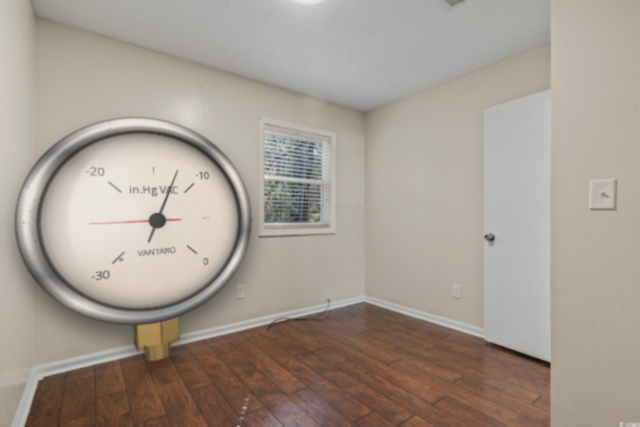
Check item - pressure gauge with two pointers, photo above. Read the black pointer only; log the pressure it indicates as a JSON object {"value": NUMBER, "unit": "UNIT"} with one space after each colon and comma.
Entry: {"value": -12.5, "unit": "inHg"}
